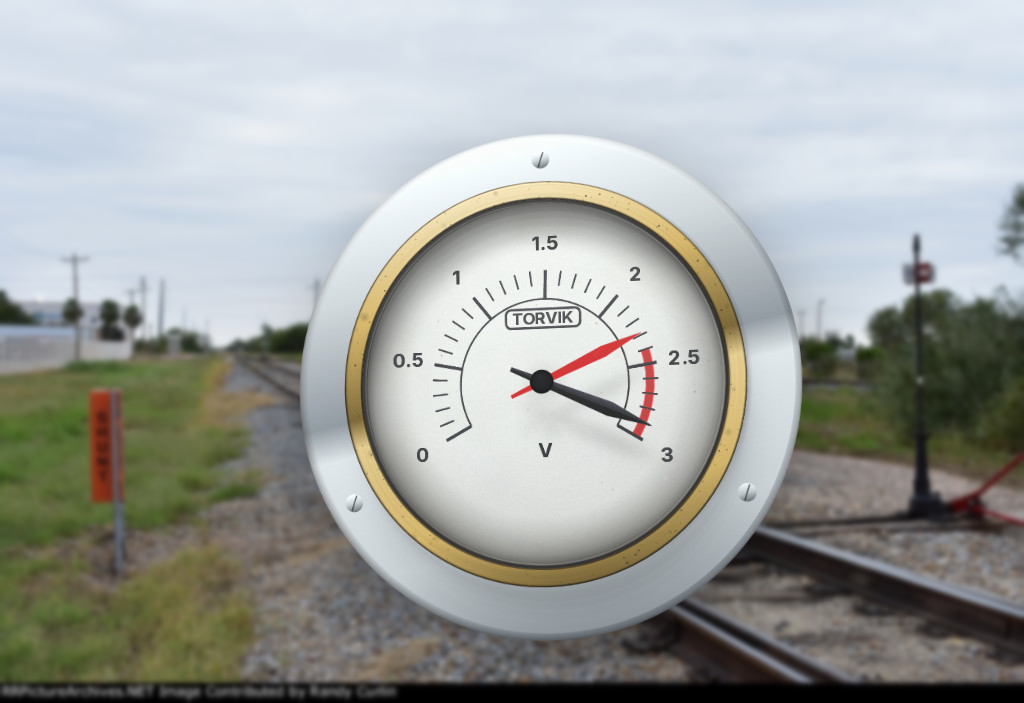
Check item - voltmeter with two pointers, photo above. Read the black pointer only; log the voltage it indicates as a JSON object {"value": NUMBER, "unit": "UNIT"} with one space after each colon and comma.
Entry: {"value": 2.9, "unit": "V"}
